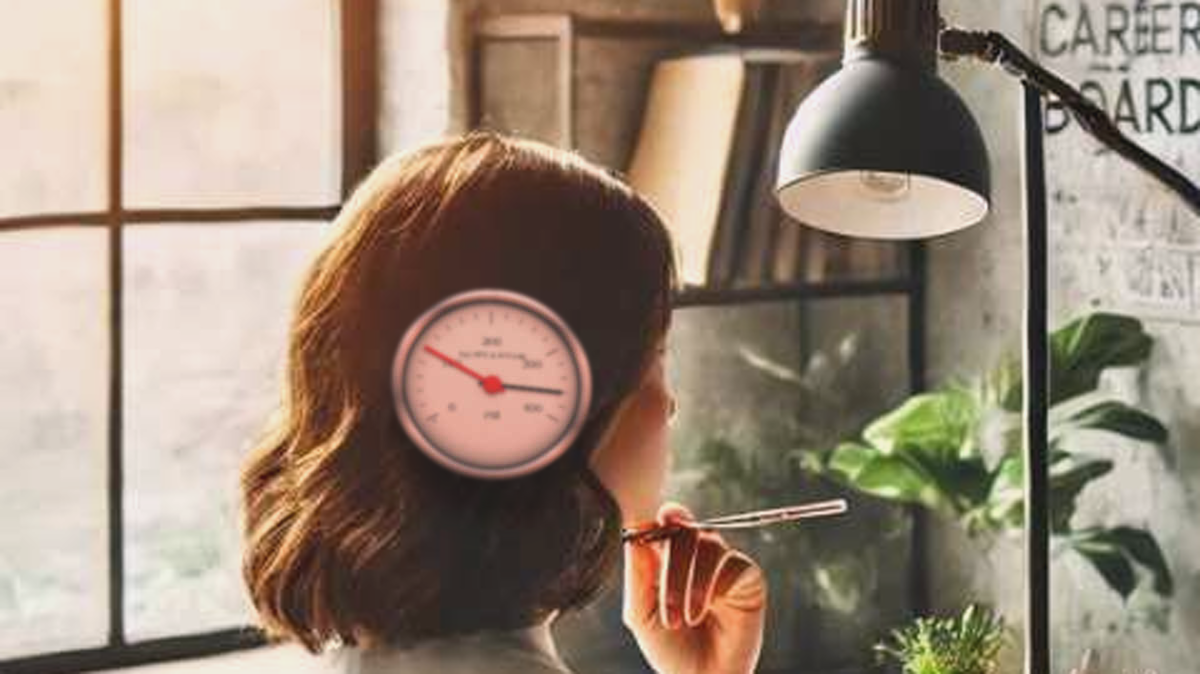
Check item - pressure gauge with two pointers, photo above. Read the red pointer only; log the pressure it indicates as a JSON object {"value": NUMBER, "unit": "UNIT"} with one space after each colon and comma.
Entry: {"value": 100, "unit": "psi"}
